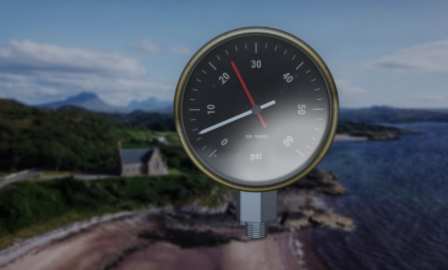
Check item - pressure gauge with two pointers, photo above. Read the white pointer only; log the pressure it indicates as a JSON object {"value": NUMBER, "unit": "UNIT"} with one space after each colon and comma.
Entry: {"value": 5, "unit": "psi"}
